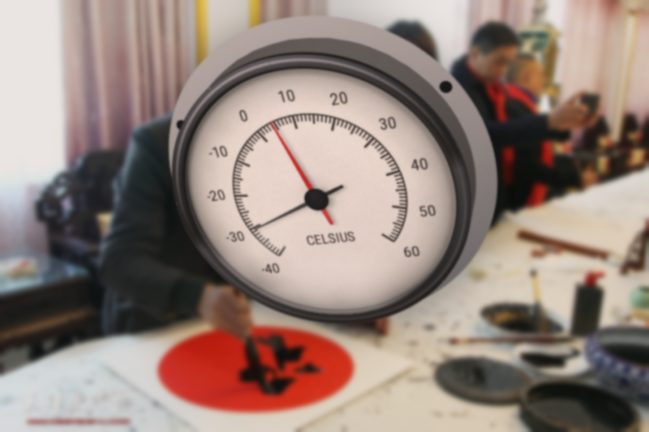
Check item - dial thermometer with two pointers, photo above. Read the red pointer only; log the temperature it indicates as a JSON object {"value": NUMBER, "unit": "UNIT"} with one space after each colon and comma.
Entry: {"value": 5, "unit": "°C"}
